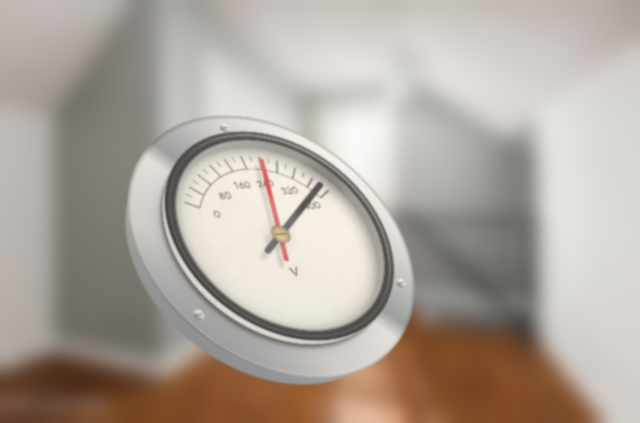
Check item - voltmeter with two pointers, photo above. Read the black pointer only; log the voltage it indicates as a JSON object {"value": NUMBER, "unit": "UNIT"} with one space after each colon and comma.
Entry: {"value": 380, "unit": "V"}
